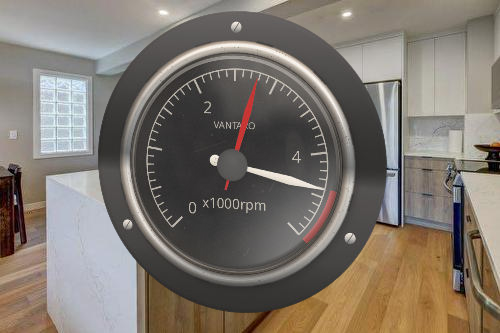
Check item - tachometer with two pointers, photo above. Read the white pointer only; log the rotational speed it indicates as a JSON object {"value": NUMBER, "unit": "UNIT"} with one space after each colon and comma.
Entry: {"value": 4400, "unit": "rpm"}
